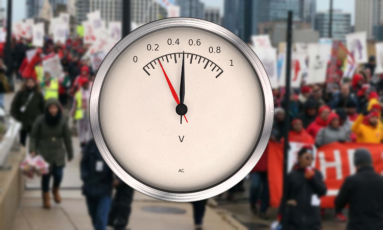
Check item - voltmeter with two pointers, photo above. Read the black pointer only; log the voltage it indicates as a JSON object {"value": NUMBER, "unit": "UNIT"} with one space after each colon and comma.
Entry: {"value": 0.5, "unit": "V"}
